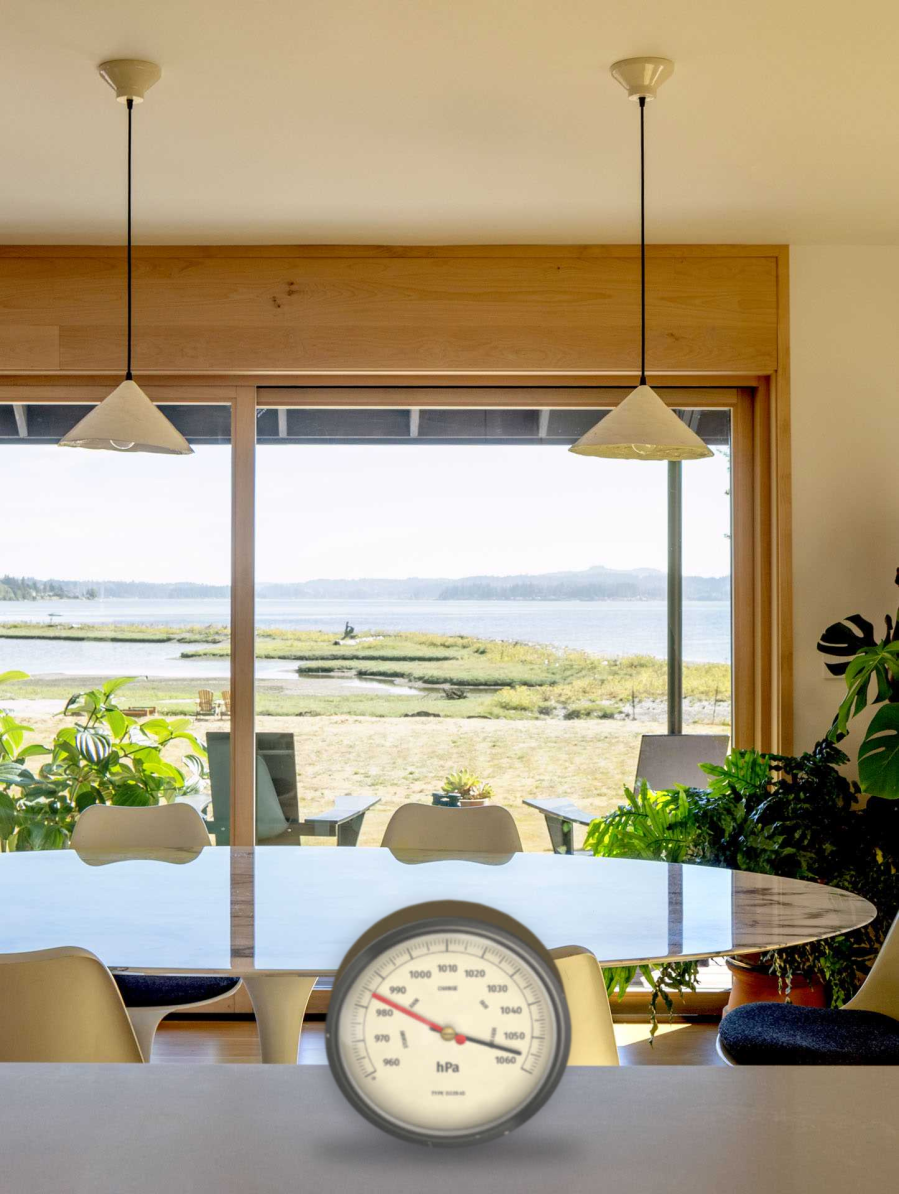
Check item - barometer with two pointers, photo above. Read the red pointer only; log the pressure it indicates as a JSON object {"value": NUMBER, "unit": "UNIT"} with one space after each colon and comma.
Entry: {"value": 985, "unit": "hPa"}
